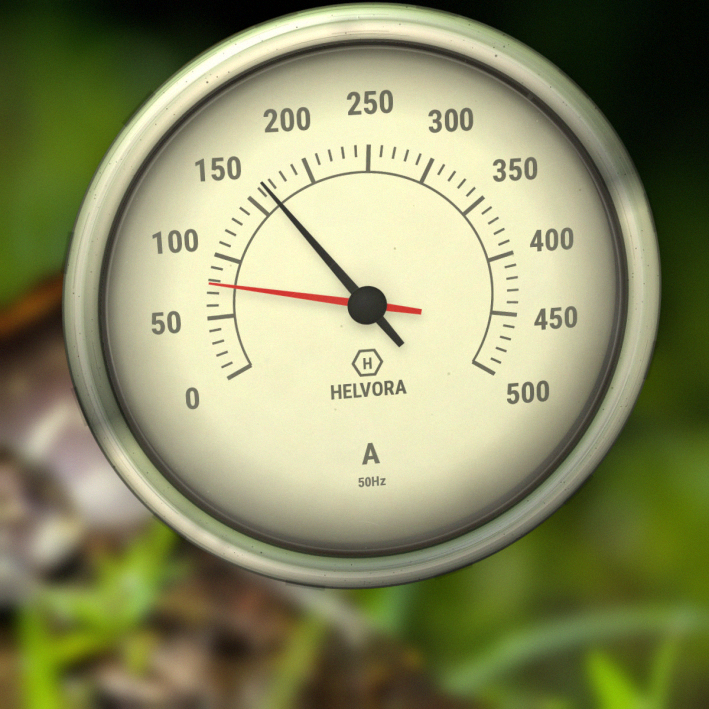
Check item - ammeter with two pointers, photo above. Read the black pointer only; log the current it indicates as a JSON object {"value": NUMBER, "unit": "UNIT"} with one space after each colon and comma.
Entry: {"value": 165, "unit": "A"}
